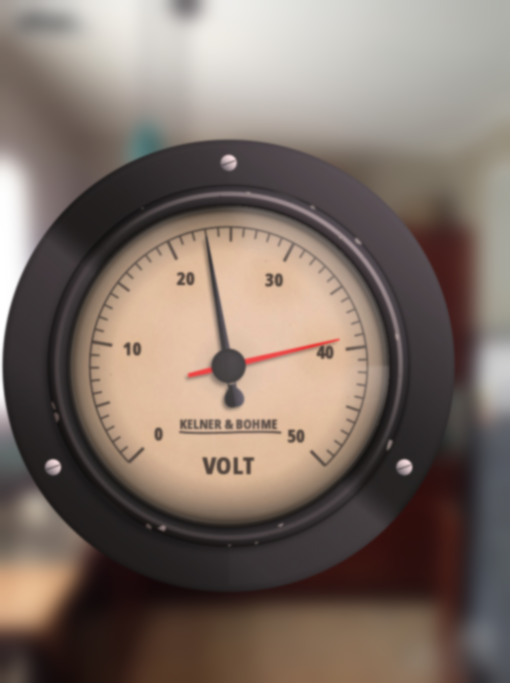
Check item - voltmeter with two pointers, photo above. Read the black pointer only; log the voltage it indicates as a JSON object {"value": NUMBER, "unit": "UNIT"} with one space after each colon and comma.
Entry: {"value": 23, "unit": "V"}
